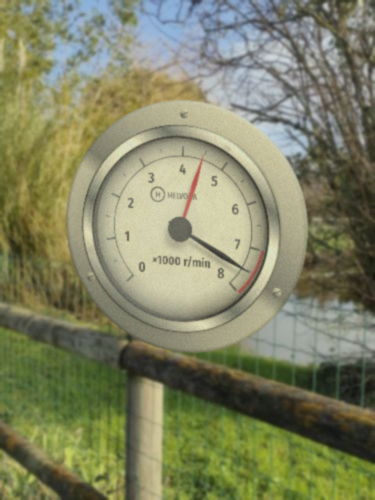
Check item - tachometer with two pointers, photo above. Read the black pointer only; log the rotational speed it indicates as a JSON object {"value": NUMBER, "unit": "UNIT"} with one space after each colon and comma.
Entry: {"value": 7500, "unit": "rpm"}
